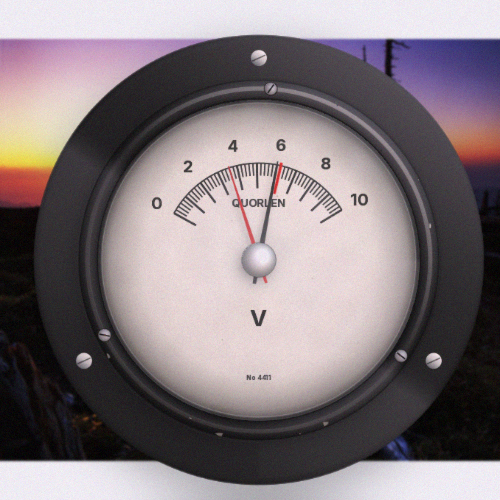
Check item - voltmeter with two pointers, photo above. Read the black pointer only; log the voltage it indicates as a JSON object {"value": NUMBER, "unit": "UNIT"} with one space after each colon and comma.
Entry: {"value": 6, "unit": "V"}
